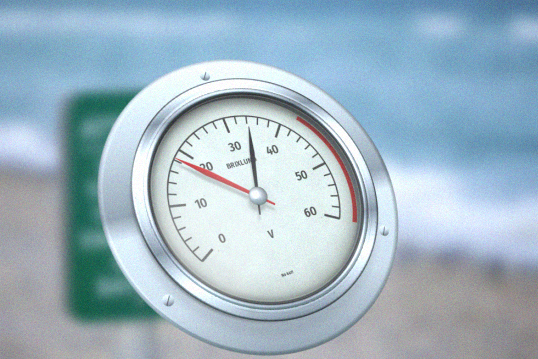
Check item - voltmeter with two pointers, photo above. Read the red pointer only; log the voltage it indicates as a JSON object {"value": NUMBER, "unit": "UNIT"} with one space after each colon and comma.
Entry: {"value": 18, "unit": "V"}
